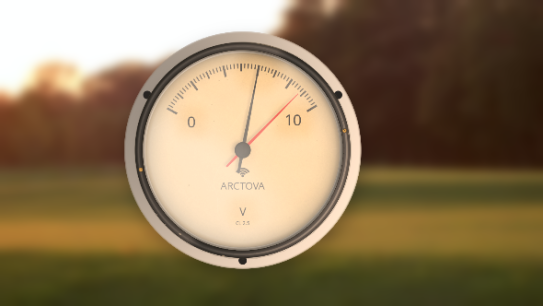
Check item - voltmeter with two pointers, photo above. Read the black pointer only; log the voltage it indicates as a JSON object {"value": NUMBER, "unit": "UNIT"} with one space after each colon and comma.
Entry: {"value": 6, "unit": "V"}
